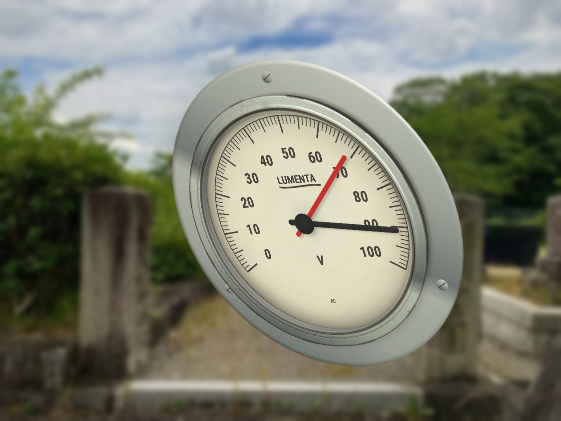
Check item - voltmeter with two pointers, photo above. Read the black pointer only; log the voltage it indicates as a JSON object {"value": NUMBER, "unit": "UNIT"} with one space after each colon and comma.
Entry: {"value": 90, "unit": "V"}
